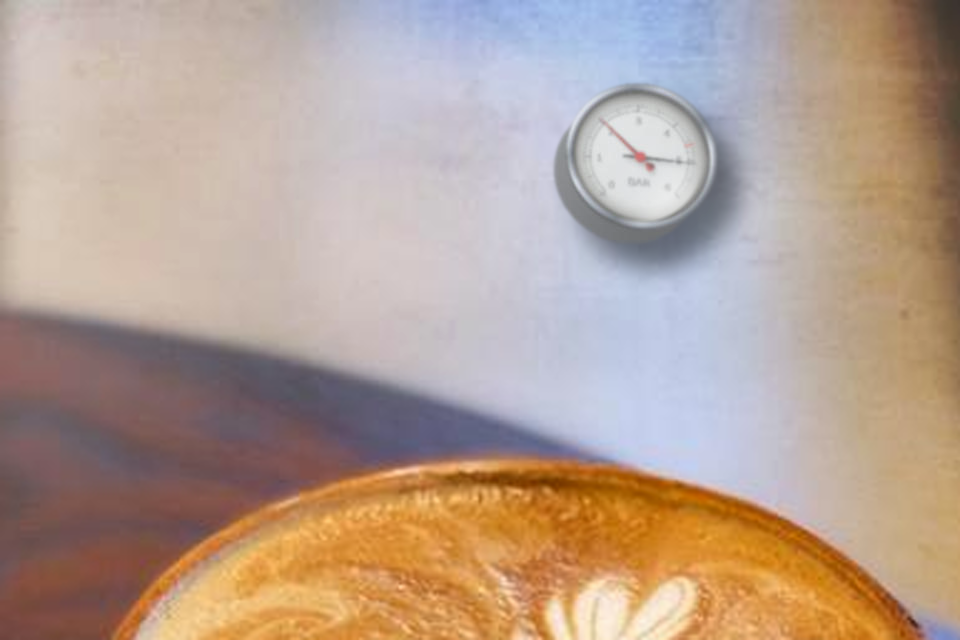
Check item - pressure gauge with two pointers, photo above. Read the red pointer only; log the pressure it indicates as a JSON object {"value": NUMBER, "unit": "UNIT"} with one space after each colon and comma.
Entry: {"value": 2, "unit": "bar"}
